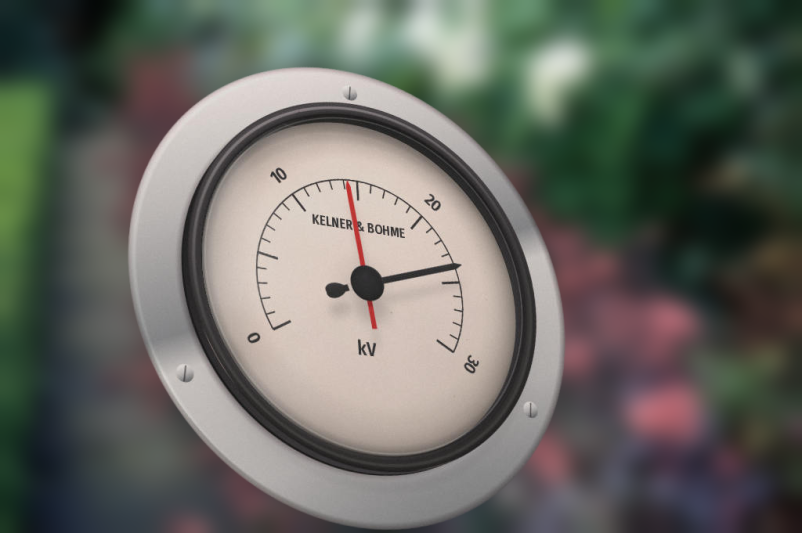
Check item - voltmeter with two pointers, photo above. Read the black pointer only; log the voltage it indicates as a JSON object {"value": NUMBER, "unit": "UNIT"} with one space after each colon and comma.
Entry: {"value": 24, "unit": "kV"}
